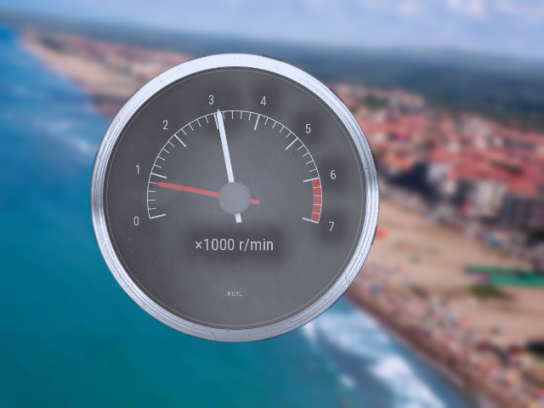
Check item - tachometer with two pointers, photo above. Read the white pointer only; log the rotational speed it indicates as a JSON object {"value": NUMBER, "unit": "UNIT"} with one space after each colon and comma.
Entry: {"value": 3100, "unit": "rpm"}
